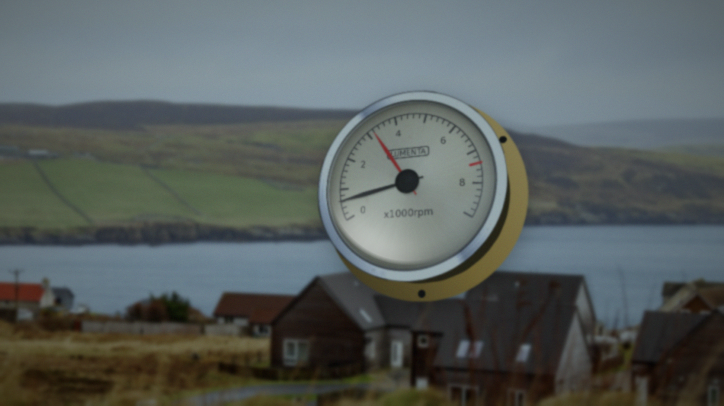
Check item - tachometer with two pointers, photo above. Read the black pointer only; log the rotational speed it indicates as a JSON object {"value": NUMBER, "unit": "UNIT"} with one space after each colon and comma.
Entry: {"value": 600, "unit": "rpm"}
